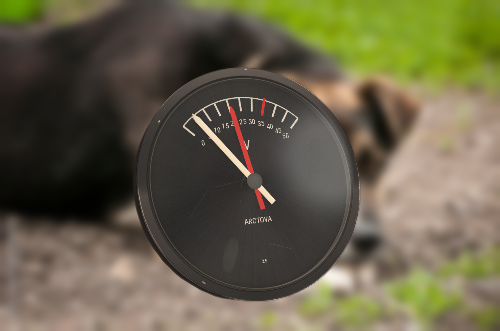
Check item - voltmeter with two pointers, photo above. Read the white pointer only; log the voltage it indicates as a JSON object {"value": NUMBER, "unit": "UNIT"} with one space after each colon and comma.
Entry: {"value": 5, "unit": "V"}
